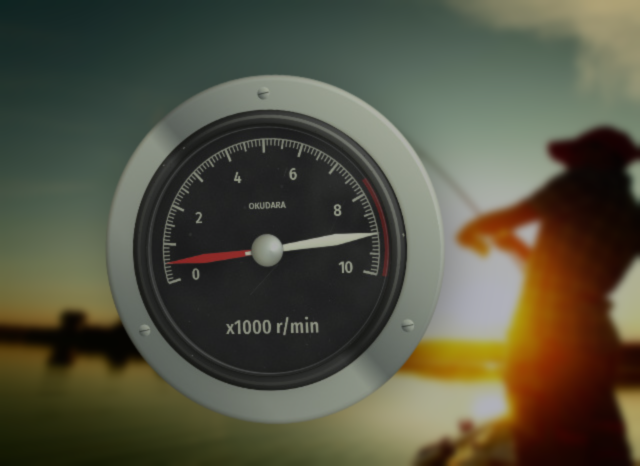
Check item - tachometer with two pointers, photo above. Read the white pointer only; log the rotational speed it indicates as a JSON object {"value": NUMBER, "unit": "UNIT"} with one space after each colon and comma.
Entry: {"value": 9000, "unit": "rpm"}
